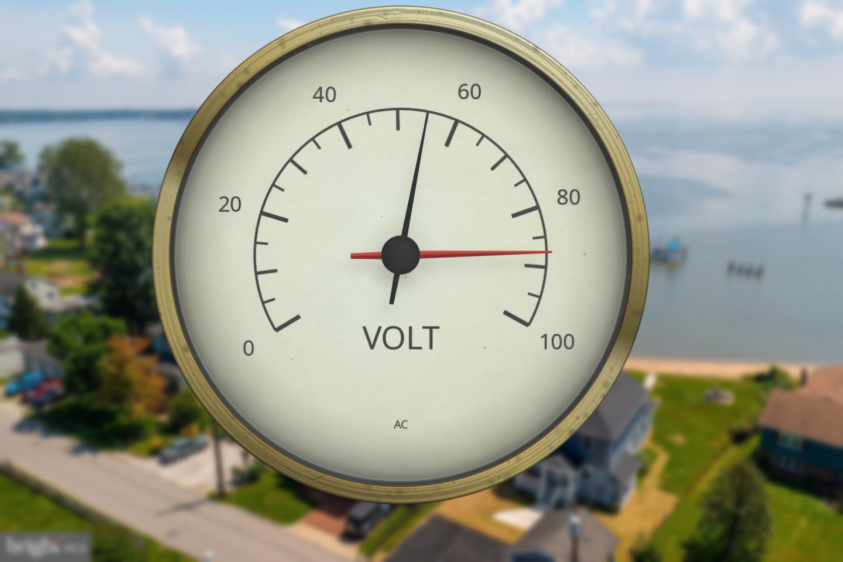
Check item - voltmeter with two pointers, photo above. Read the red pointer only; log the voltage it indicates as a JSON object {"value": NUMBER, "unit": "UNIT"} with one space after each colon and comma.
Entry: {"value": 87.5, "unit": "V"}
